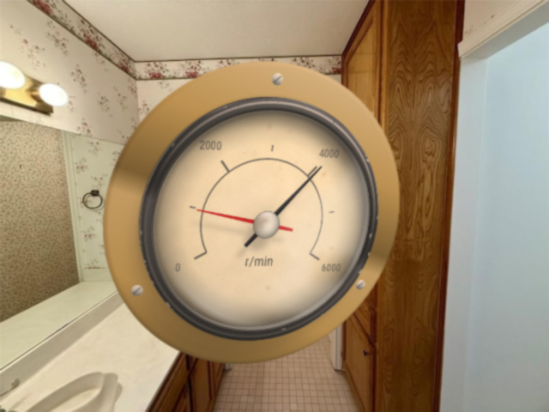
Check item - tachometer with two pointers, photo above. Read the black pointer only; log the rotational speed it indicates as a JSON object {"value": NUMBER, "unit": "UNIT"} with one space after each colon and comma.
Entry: {"value": 4000, "unit": "rpm"}
